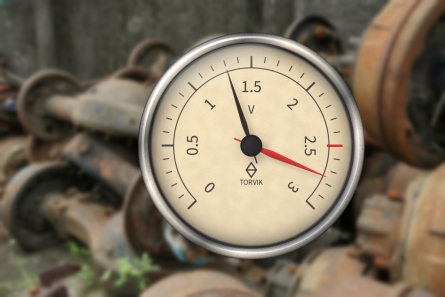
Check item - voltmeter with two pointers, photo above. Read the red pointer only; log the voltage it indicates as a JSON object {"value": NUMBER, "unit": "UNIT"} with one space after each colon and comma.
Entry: {"value": 2.75, "unit": "V"}
